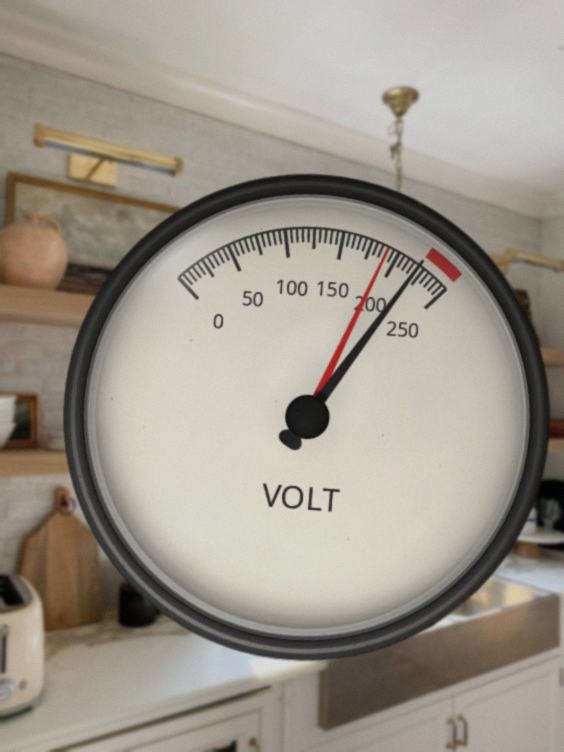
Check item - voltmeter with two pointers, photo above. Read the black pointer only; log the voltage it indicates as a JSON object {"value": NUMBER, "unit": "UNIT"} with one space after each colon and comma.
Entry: {"value": 220, "unit": "V"}
